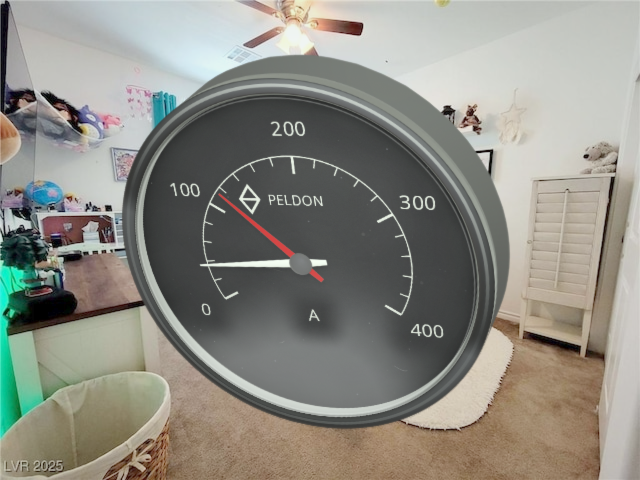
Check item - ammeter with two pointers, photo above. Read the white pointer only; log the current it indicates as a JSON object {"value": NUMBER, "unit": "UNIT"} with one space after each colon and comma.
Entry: {"value": 40, "unit": "A"}
